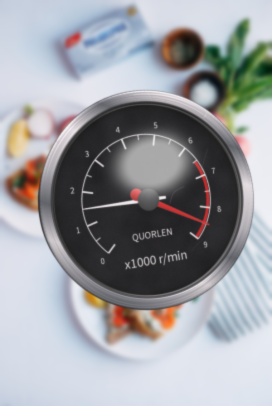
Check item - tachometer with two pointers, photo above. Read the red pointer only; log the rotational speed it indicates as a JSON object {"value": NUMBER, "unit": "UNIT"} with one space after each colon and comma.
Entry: {"value": 8500, "unit": "rpm"}
